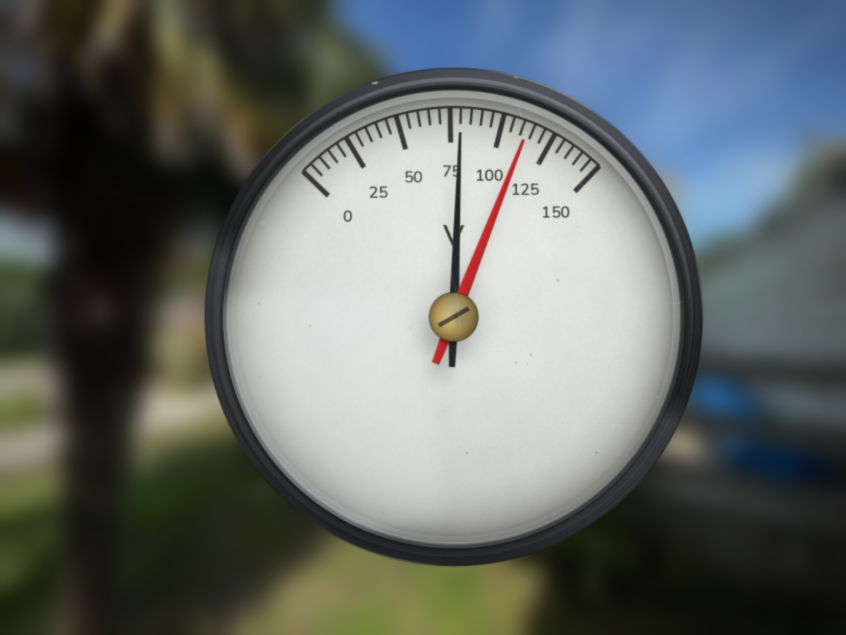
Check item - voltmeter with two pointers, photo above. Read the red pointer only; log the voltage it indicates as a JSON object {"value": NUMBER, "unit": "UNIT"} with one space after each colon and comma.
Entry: {"value": 112.5, "unit": "V"}
